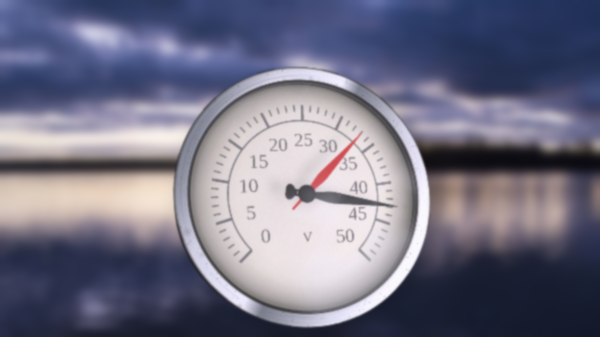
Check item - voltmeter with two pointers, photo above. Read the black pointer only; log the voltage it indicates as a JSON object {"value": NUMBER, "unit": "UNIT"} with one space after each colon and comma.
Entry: {"value": 43, "unit": "V"}
